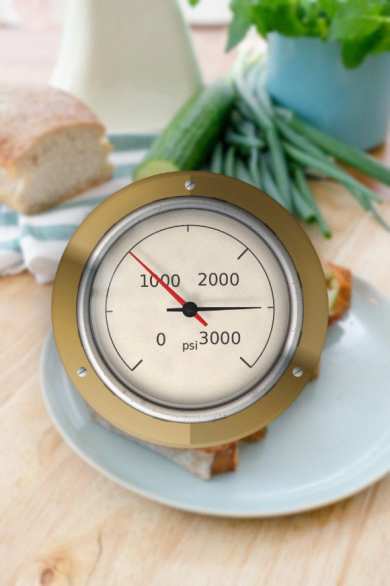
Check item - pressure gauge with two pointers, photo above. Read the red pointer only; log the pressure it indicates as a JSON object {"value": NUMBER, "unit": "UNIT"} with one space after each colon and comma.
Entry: {"value": 1000, "unit": "psi"}
